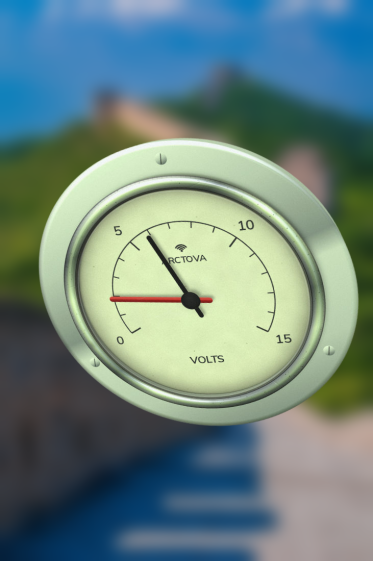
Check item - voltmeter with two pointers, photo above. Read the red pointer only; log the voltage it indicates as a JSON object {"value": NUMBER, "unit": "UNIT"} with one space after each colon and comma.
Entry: {"value": 2, "unit": "V"}
